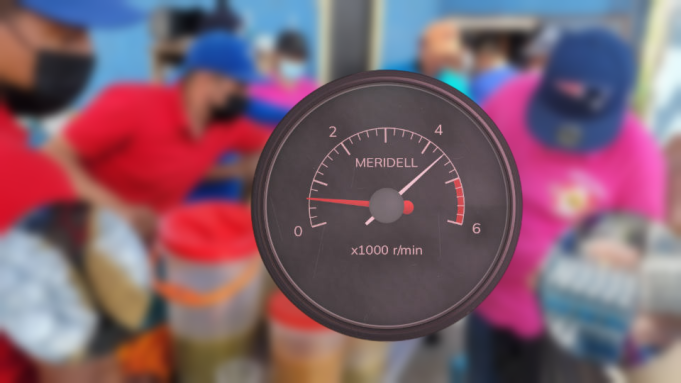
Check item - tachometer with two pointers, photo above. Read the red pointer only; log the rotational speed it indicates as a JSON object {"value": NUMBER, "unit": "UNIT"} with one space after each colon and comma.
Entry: {"value": 600, "unit": "rpm"}
